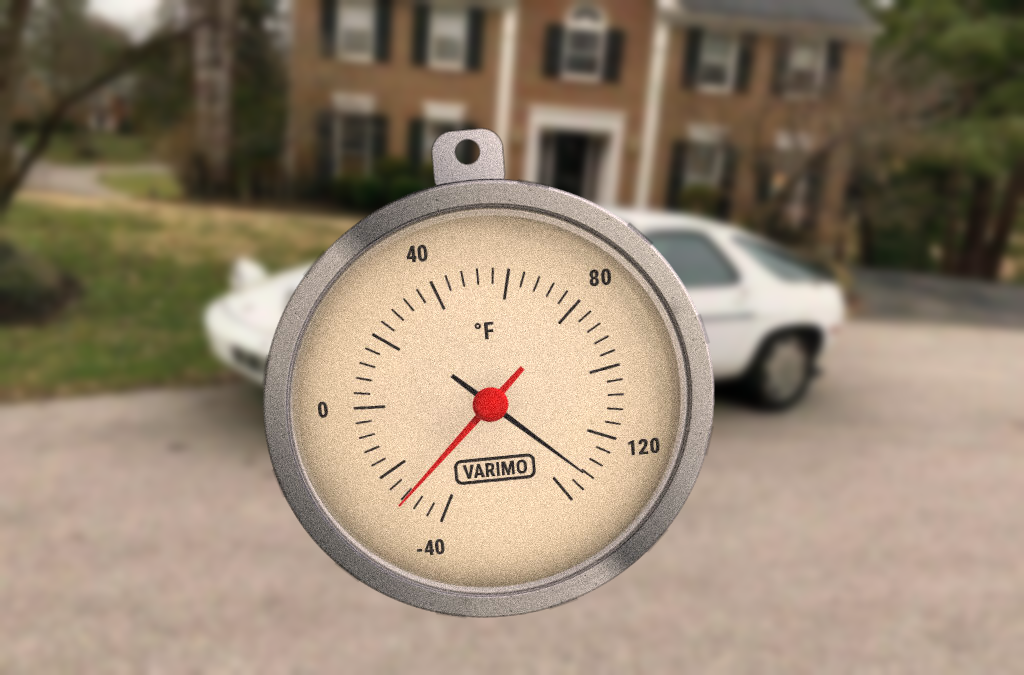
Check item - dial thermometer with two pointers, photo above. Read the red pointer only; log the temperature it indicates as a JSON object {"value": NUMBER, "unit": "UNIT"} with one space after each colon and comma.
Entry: {"value": -28, "unit": "°F"}
